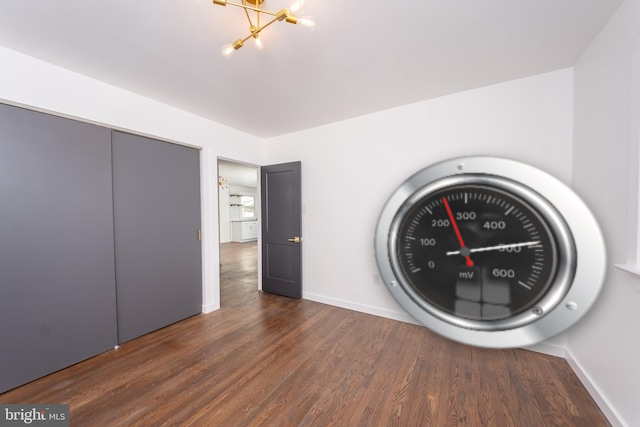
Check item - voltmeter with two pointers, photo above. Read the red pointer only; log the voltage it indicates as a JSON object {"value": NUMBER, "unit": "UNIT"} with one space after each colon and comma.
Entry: {"value": 250, "unit": "mV"}
